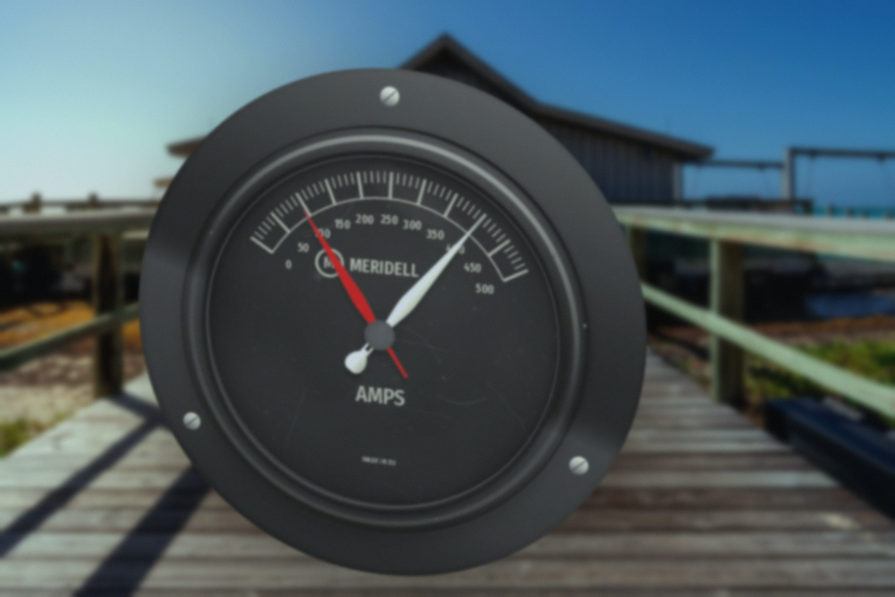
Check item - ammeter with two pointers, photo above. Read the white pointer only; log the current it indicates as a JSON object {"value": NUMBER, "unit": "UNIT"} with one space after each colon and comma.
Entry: {"value": 400, "unit": "A"}
